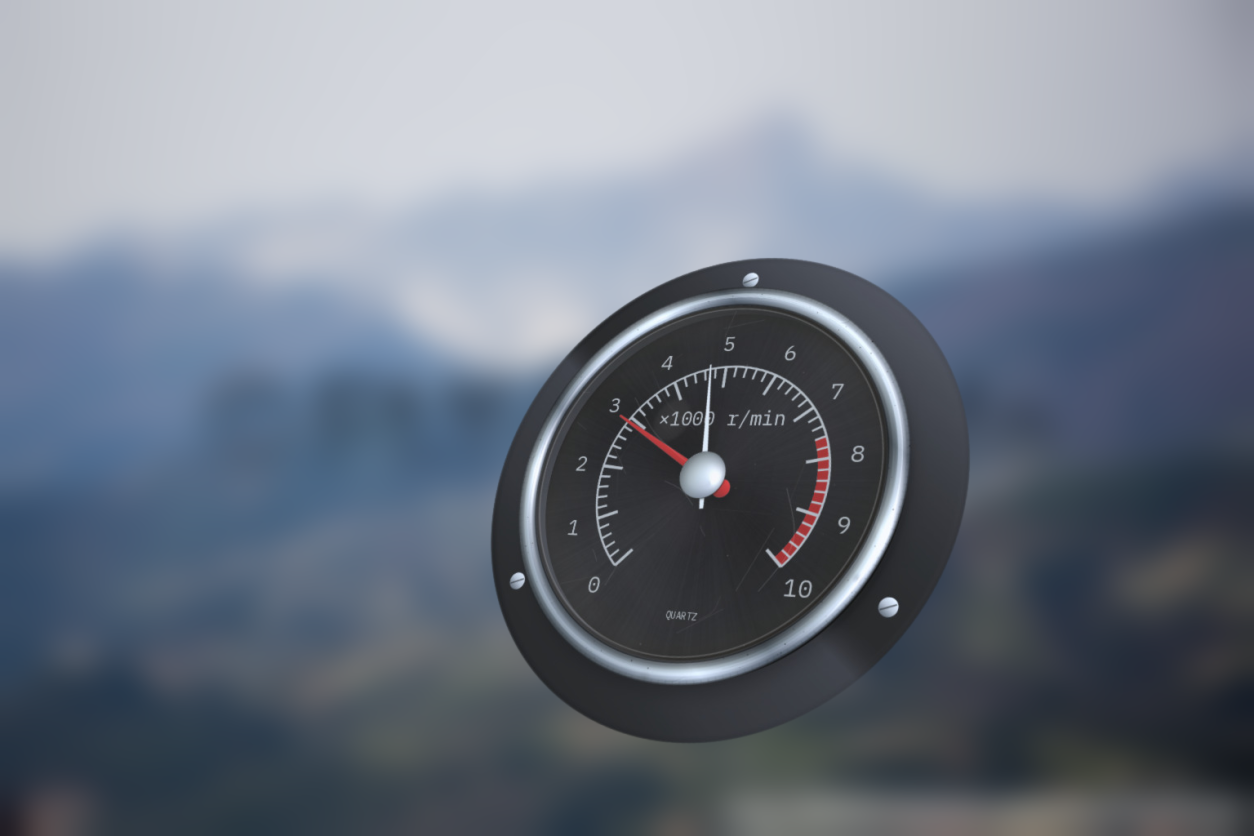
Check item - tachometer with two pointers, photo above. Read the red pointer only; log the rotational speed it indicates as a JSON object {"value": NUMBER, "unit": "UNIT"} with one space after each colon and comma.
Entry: {"value": 2900, "unit": "rpm"}
